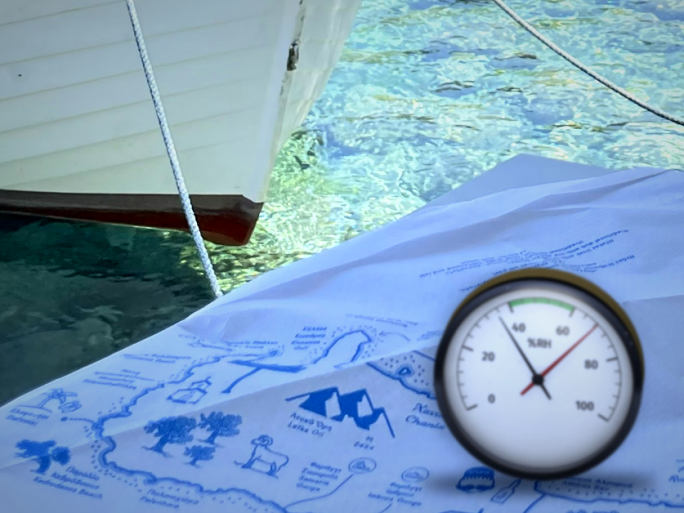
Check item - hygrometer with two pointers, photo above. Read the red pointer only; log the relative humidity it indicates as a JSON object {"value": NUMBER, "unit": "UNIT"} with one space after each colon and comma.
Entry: {"value": 68, "unit": "%"}
